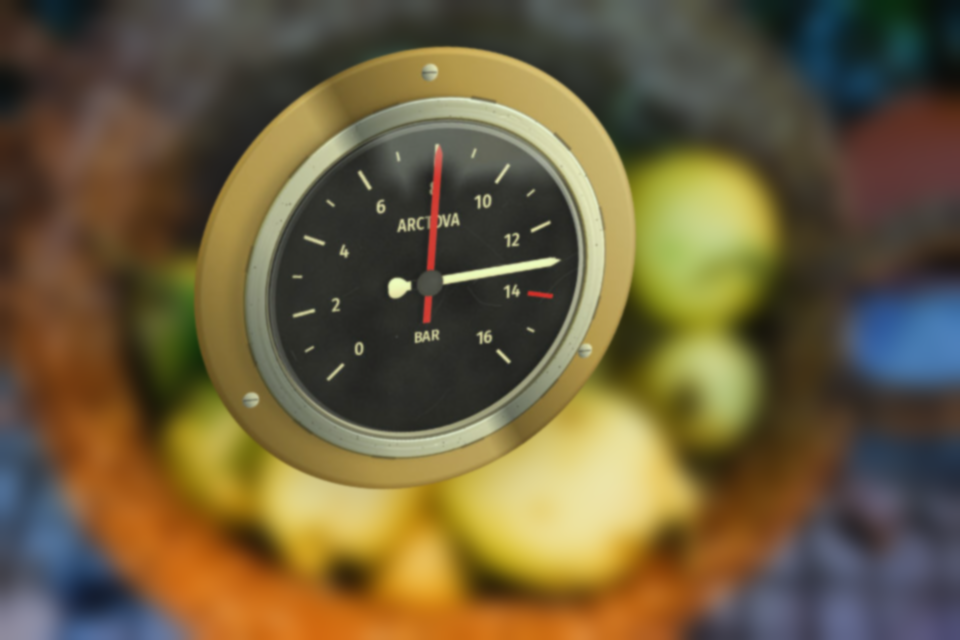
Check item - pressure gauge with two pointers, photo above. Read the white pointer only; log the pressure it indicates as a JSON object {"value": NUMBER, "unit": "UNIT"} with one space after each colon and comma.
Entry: {"value": 13, "unit": "bar"}
